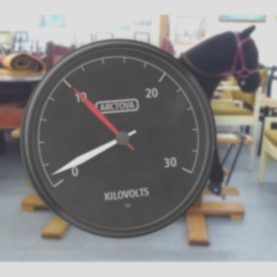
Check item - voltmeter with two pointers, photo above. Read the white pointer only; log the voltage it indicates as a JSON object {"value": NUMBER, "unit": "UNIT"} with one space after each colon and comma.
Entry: {"value": 1, "unit": "kV"}
